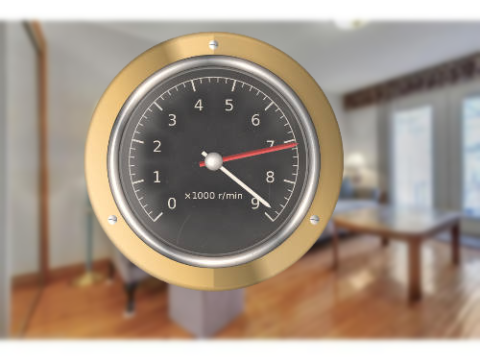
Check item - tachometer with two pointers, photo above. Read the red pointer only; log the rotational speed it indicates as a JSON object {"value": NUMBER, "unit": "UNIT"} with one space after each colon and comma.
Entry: {"value": 7100, "unit": "rpm"}
